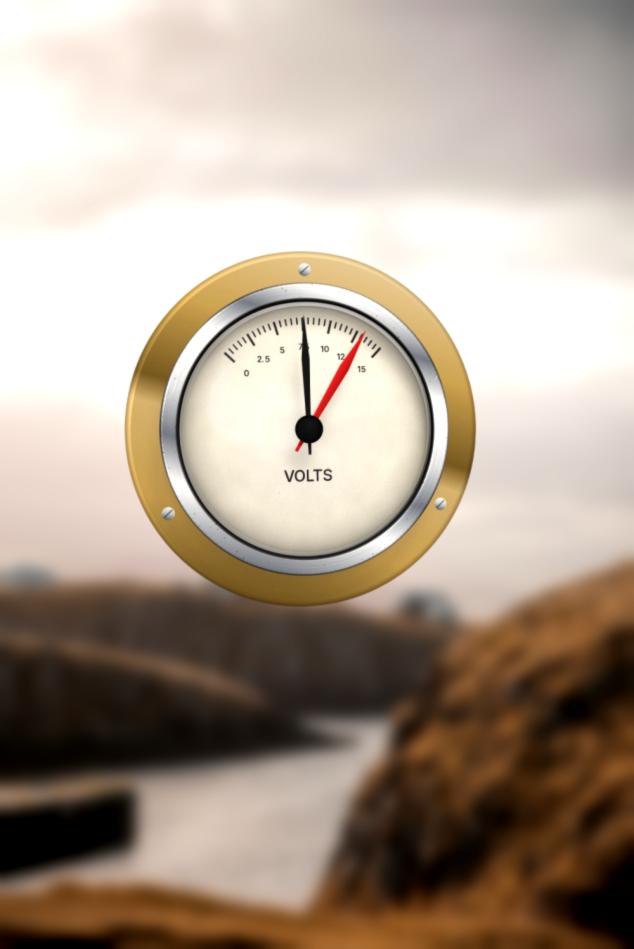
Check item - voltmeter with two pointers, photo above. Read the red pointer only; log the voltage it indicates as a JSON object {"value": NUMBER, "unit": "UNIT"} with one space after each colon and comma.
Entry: {"value": 13, "unit": "V"}
